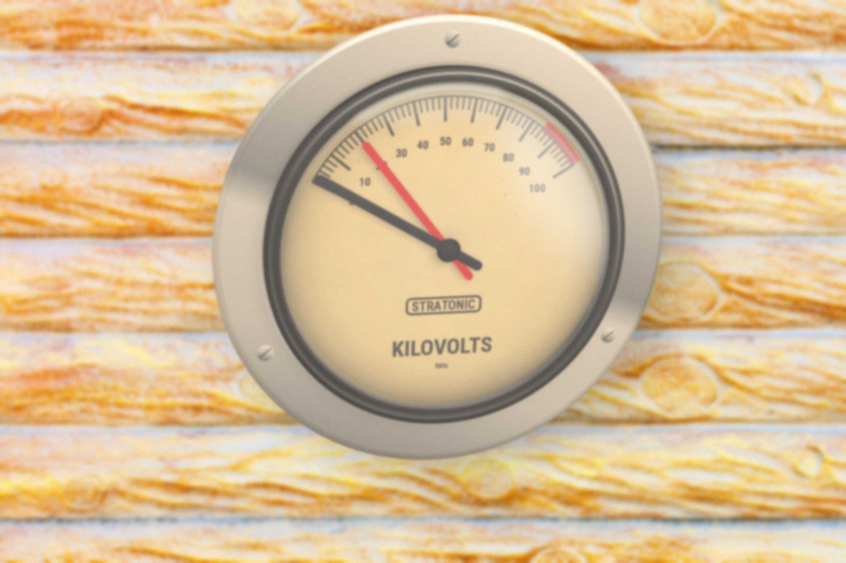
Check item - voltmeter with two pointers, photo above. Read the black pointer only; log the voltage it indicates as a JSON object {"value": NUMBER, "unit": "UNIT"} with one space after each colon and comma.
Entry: {"value": 2, "unit": "kV"}
